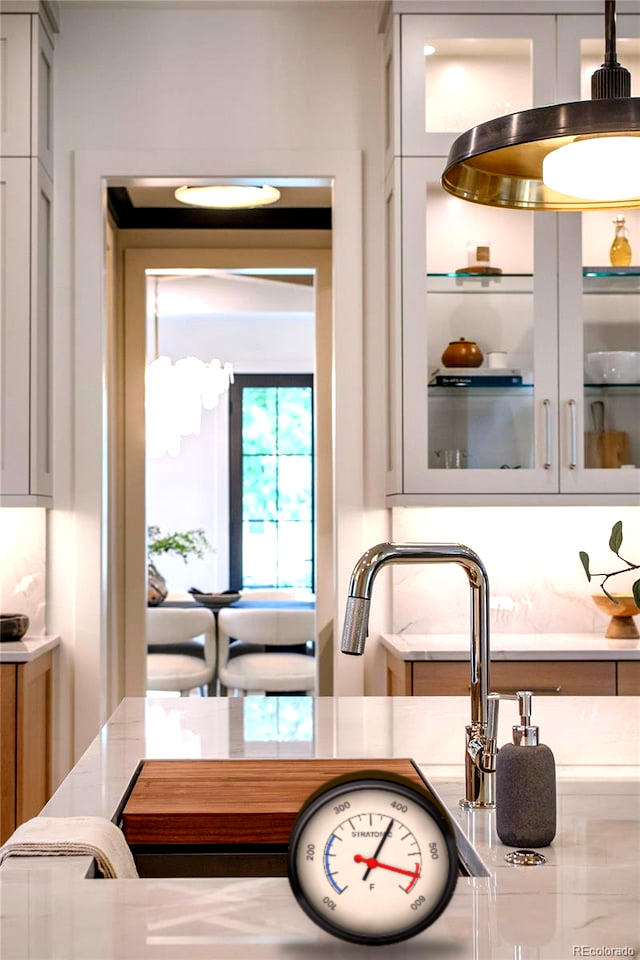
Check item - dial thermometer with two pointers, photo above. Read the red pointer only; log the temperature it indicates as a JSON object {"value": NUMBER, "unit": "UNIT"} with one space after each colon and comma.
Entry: {"value": 550, "unit": "°F"}
